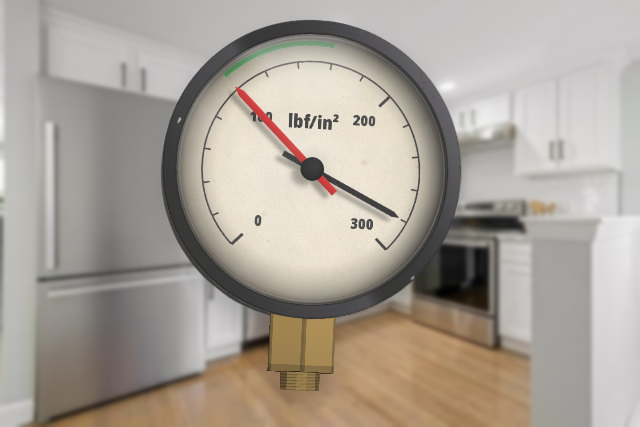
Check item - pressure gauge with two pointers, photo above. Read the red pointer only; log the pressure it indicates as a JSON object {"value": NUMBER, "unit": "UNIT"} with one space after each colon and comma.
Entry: {"value": 100, "unit": "psi"}
